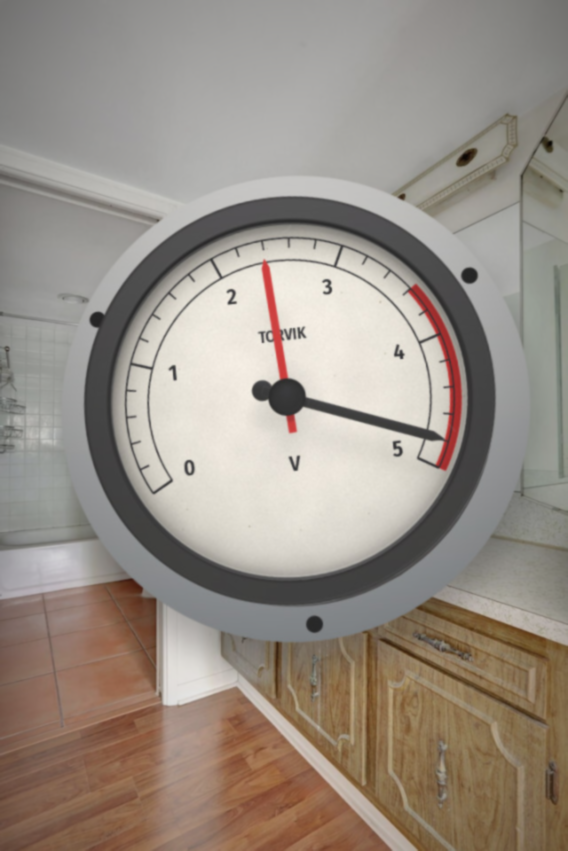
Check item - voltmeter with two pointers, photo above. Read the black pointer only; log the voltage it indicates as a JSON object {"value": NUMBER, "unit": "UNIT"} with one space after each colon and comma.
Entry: {"value": 4.8, "unit": "V"}
